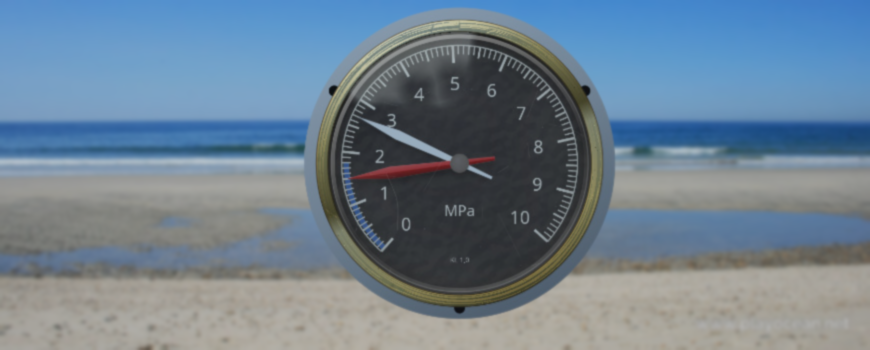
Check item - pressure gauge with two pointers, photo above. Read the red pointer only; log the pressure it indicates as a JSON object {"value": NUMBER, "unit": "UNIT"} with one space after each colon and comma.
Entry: {"value": 1.5, "unit": "MPa"}
